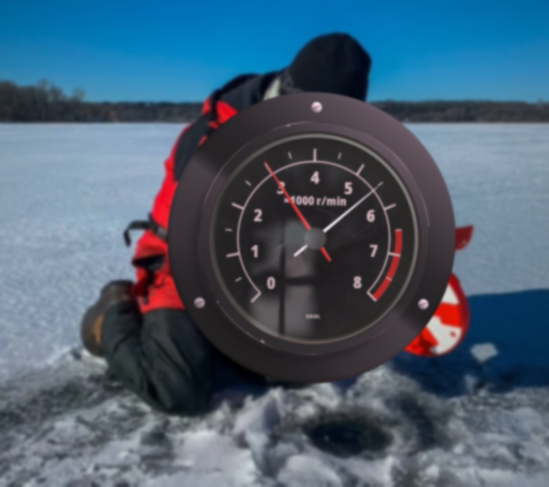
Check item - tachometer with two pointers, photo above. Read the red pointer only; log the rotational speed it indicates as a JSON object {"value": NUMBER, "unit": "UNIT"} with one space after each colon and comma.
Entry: {"value": 3000, "unit": "rpm"}
